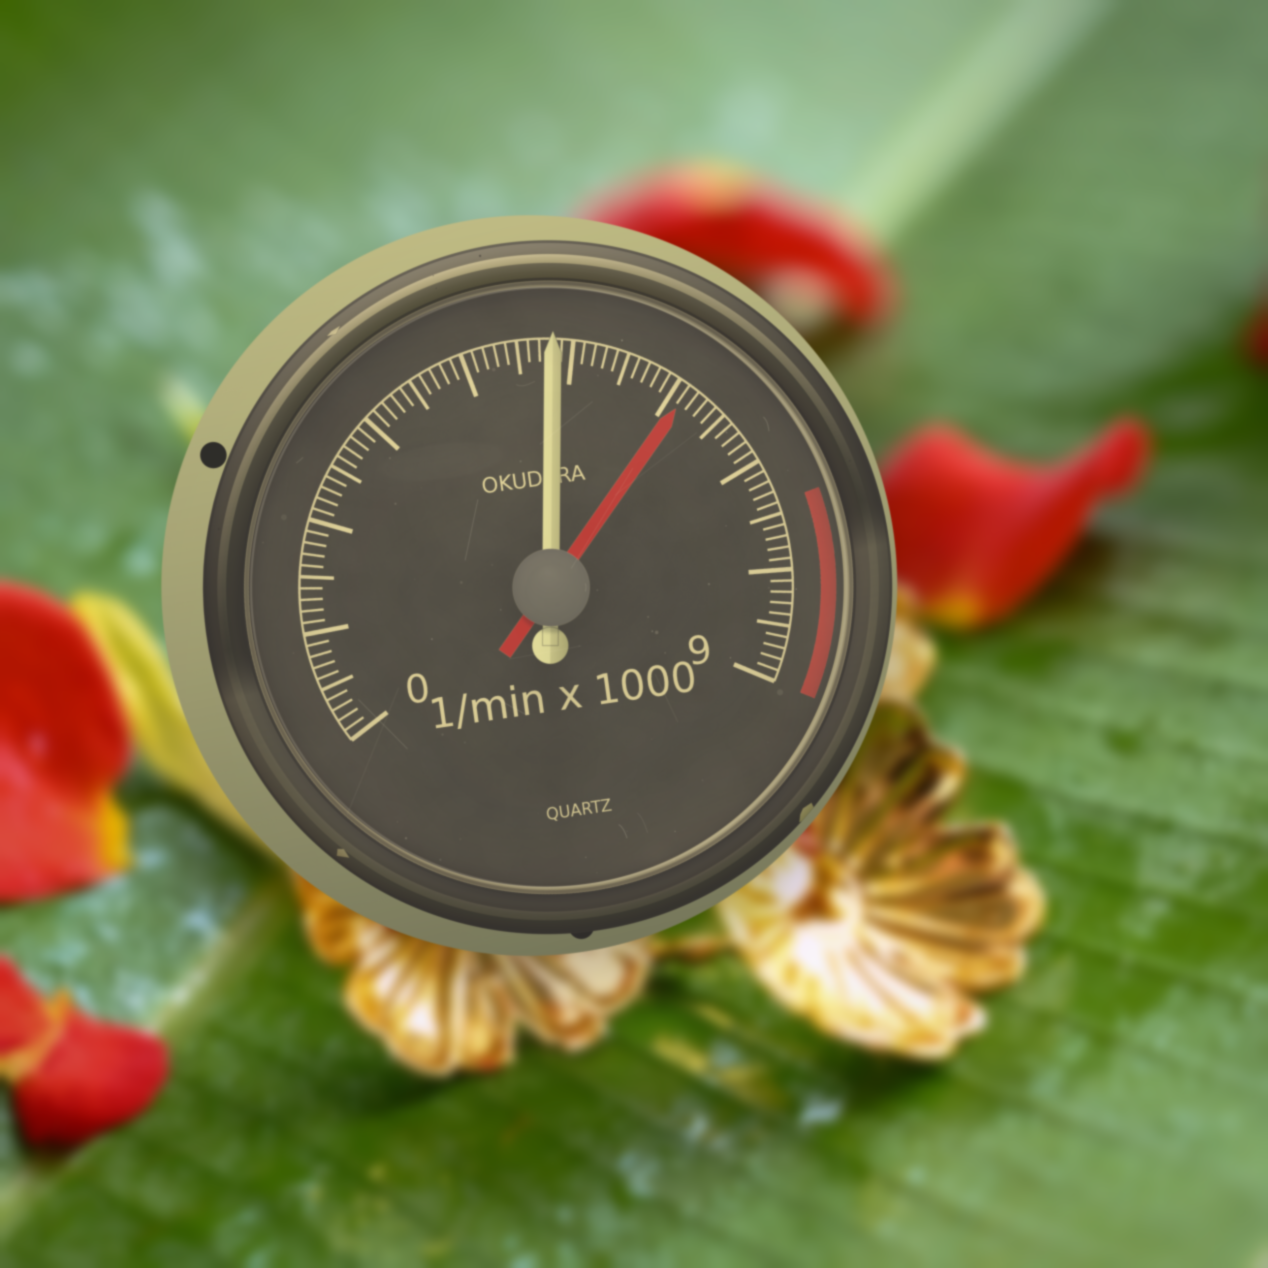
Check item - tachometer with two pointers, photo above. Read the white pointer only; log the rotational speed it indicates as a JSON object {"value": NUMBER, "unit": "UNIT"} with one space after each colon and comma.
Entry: {"value": 4800, "unit": "rpm"}
